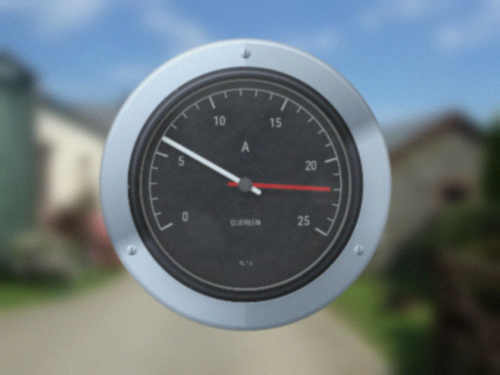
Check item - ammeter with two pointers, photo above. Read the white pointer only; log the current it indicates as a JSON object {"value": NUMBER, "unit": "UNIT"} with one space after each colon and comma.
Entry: {"value": 6, "unit": "A"}
